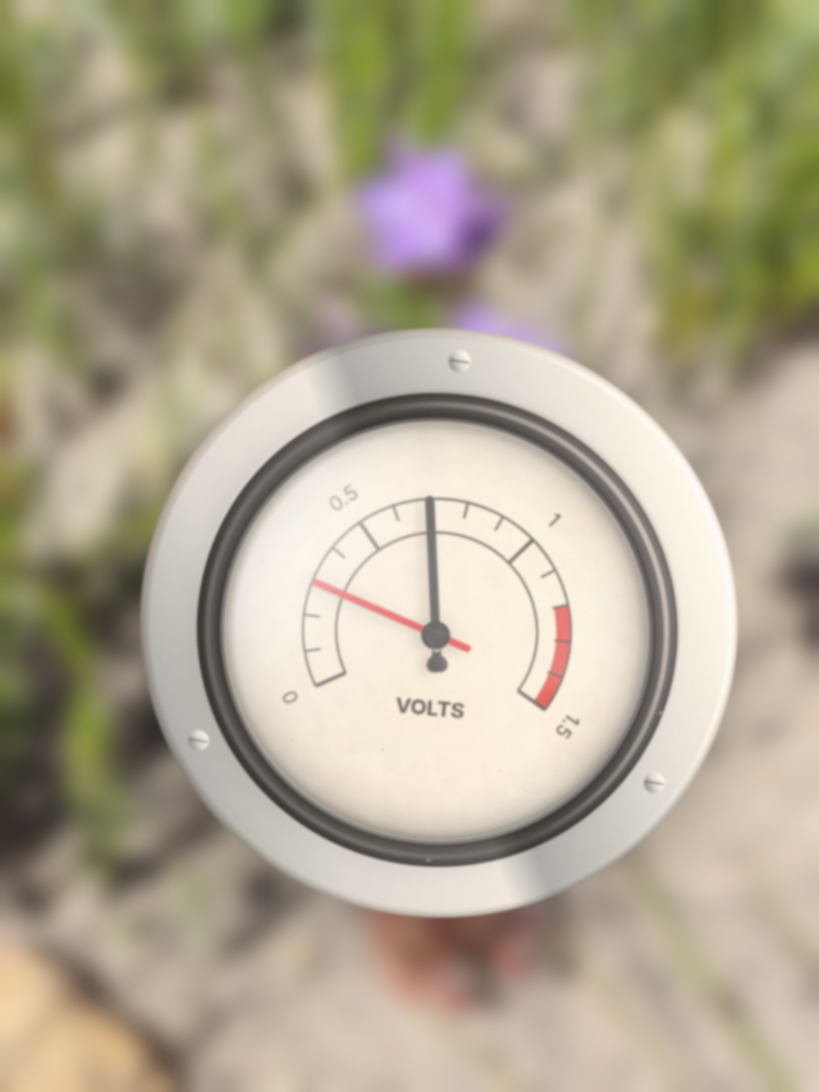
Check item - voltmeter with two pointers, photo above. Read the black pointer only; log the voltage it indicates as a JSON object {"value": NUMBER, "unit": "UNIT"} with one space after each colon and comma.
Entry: {"value": 0.7, "unit": "V"}
